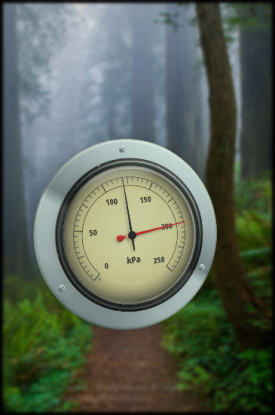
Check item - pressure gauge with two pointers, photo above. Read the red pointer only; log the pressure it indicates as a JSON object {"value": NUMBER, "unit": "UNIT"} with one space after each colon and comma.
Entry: {"value": 200, "unit": "kPa"}
